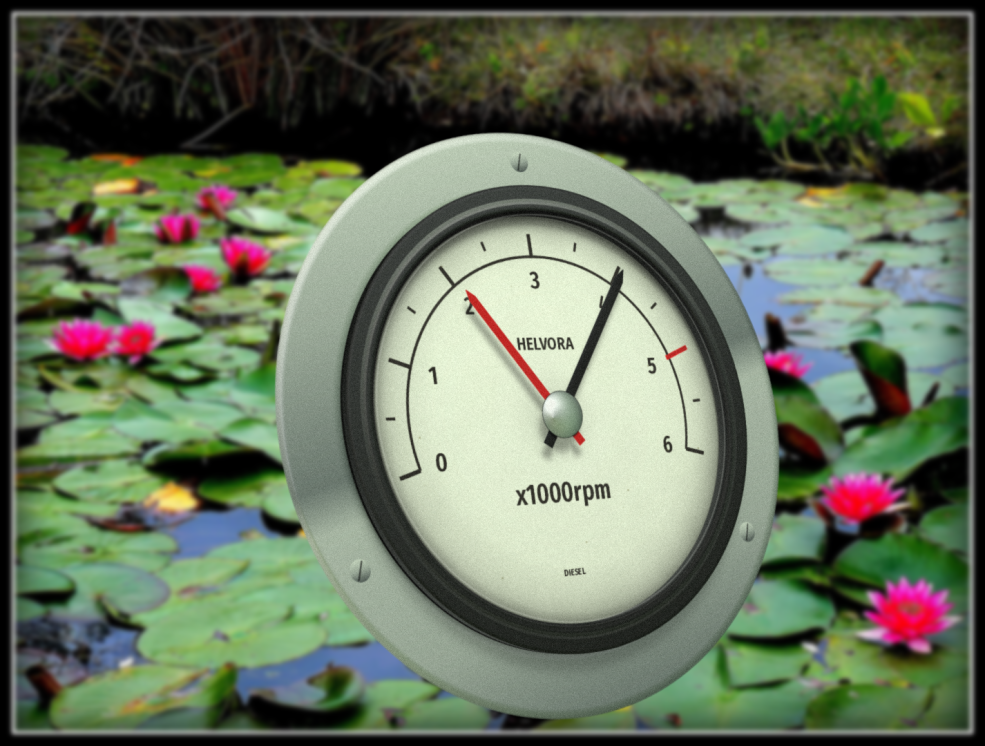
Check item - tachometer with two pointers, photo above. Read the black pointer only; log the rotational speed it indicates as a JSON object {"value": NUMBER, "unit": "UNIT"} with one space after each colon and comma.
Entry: {"value": 4000, "unit": "rpm"}
